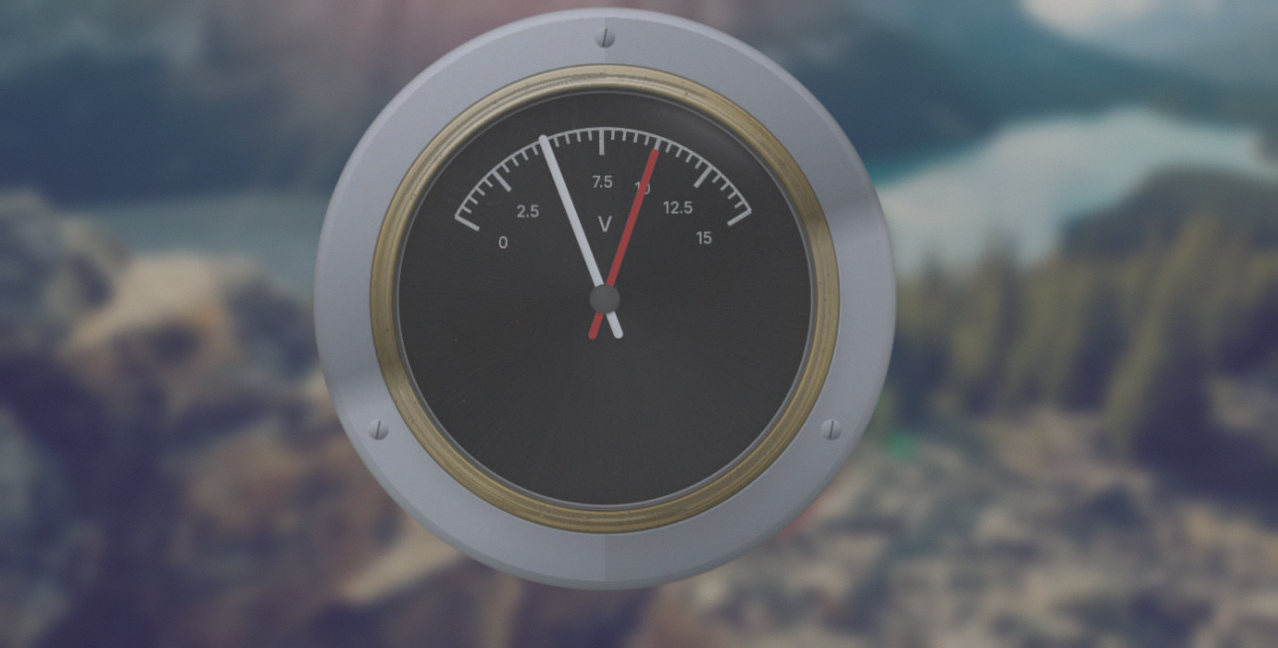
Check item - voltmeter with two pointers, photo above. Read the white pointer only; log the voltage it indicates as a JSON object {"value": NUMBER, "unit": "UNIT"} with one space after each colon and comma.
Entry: {"value": 5, "unit": "V"}
